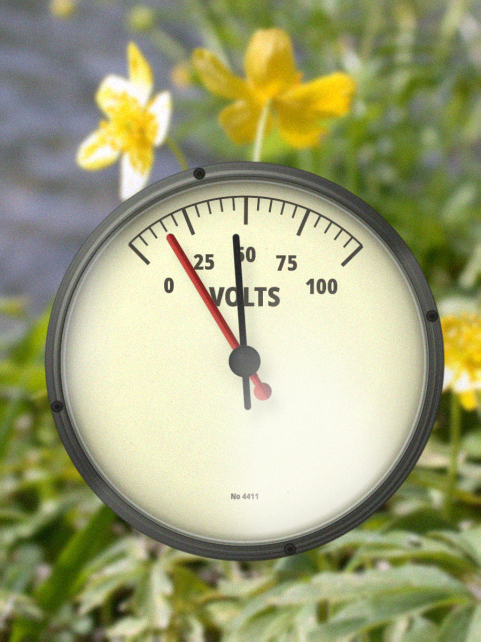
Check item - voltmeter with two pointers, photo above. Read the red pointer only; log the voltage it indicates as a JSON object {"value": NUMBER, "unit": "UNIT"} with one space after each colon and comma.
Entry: {"value": 15, "unit": "V"}
